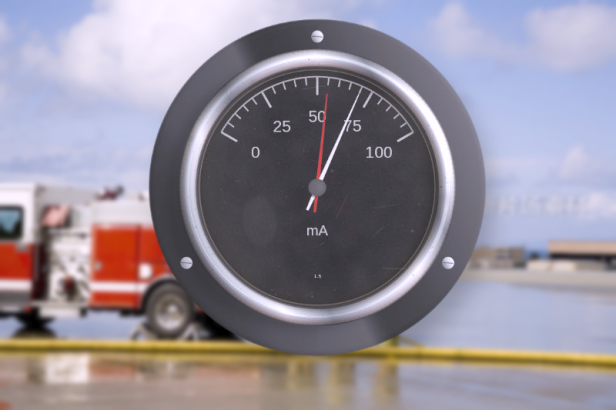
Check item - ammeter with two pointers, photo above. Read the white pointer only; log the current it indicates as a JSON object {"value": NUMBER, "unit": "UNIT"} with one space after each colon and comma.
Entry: {"value": 70, "unit": "mA"}
